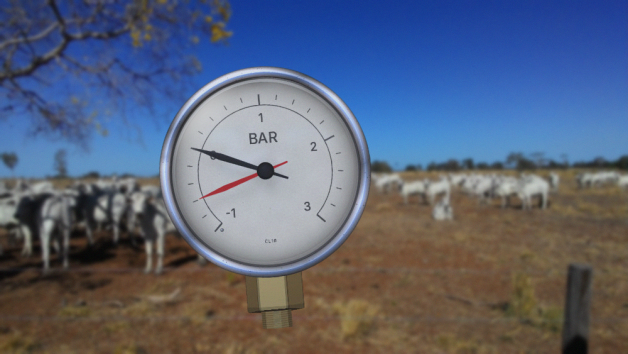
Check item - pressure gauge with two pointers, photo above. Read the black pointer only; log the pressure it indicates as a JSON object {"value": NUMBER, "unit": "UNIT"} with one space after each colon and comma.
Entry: {"value": 0, "unit": "bar"}
